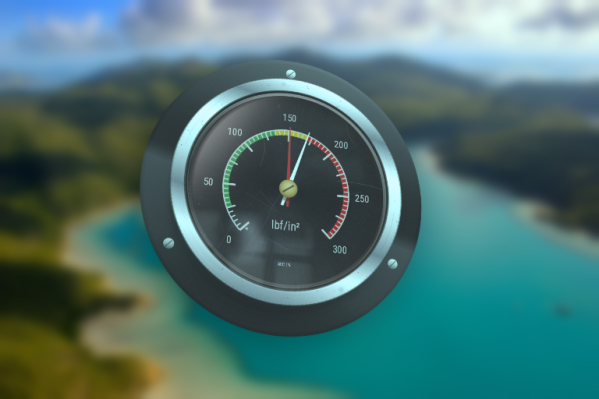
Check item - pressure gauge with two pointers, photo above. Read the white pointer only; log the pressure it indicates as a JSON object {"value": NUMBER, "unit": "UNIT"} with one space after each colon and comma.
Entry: {"value": 170, "unit": "psi"}
